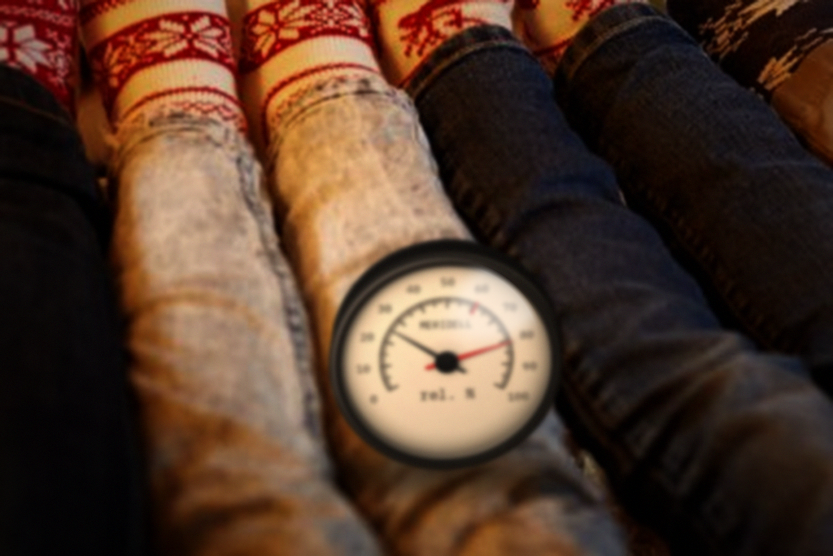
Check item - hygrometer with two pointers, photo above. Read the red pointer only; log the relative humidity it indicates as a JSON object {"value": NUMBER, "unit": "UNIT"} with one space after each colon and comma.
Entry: {"value": 80, "unit": "%"}
